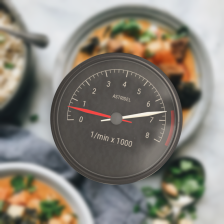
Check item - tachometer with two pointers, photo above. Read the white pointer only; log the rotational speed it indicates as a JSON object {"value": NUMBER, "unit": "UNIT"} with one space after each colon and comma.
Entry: {"value": 6600, "unit": "rpm"}
